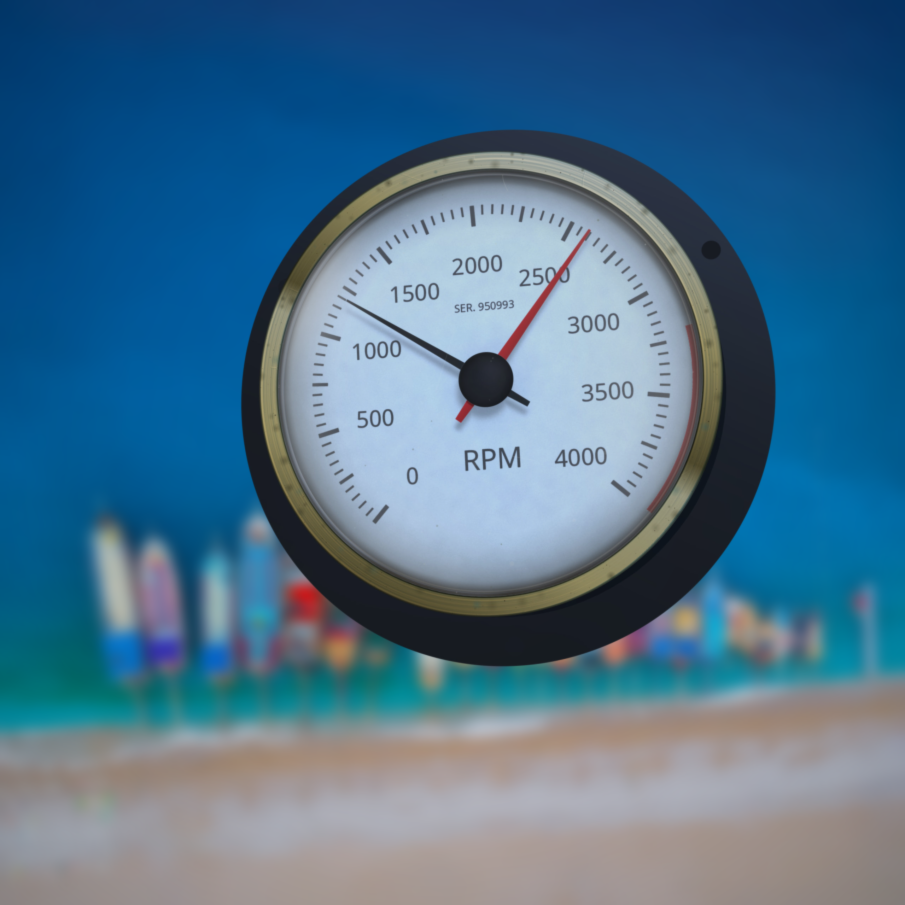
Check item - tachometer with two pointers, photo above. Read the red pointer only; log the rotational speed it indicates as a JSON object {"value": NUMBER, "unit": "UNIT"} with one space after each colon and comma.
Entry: {"value": 2600, "unit": "rpm"}
